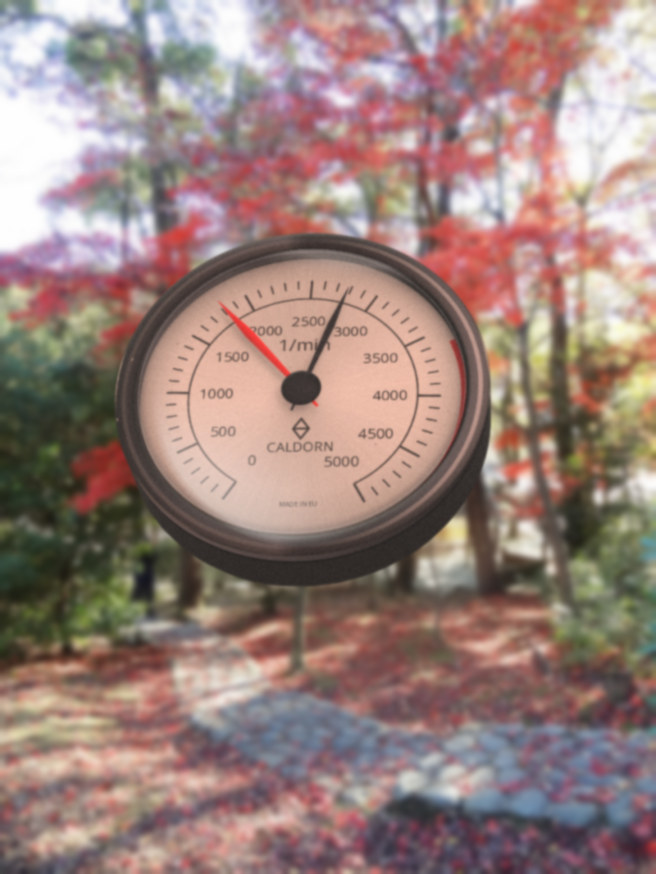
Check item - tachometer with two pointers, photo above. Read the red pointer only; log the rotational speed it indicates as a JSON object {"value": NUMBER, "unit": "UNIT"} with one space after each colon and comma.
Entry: {"value": 1800, "unit": "rpm"}
